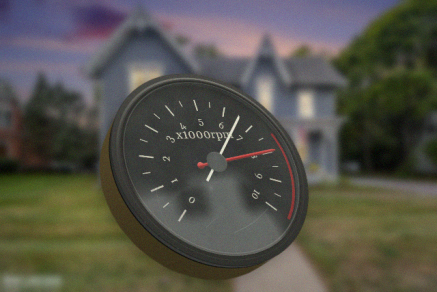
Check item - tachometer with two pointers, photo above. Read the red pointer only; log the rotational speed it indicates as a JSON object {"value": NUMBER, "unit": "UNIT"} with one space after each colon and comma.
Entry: {"value": 8000, "unit": "rpm"}
